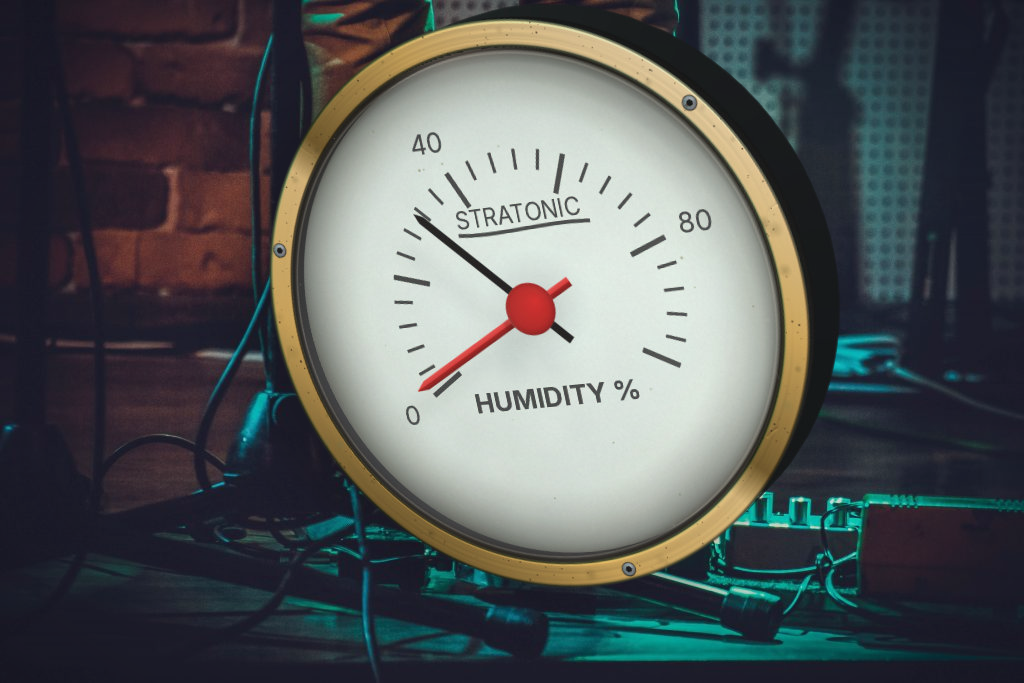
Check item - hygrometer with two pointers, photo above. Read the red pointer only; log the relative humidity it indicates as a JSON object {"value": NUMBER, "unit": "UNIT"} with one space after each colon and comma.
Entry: {"value": 2, "unit": "%"}
